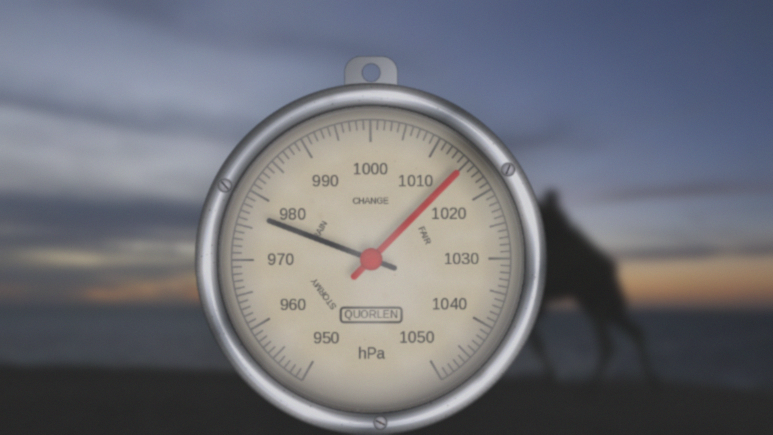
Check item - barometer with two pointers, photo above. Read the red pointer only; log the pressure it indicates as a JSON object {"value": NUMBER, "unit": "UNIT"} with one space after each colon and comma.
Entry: {"value": 1015, "unit": "hPa"}
